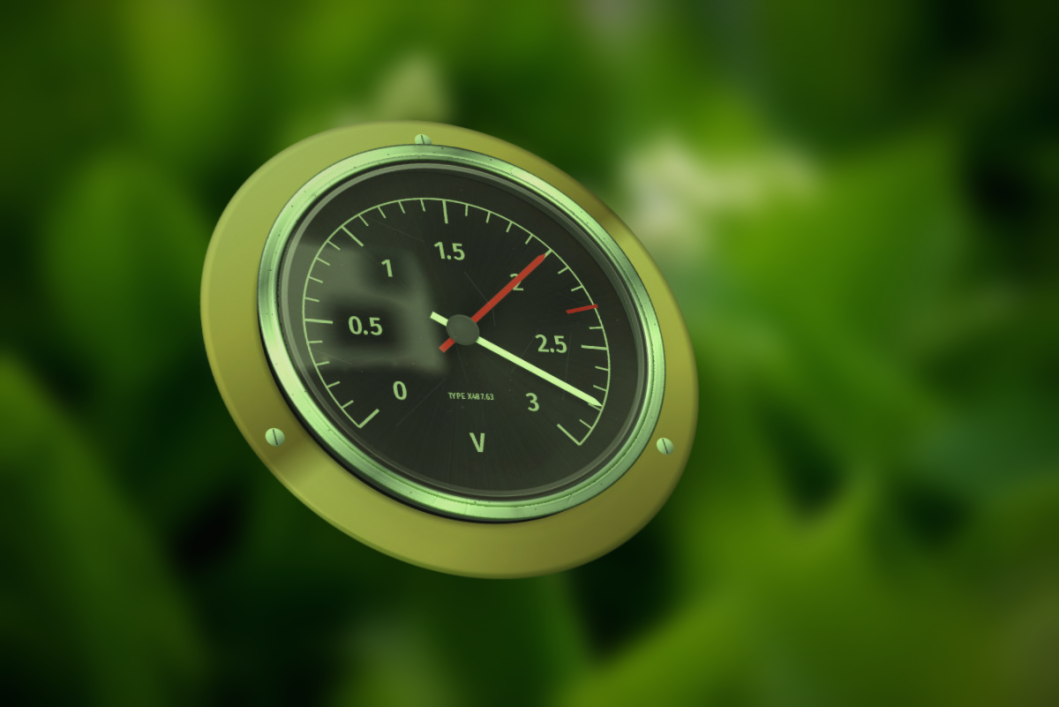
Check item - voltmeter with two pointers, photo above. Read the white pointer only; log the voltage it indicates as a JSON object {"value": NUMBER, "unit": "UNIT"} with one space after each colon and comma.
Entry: {"value": 2.8, "unit": "V"}
